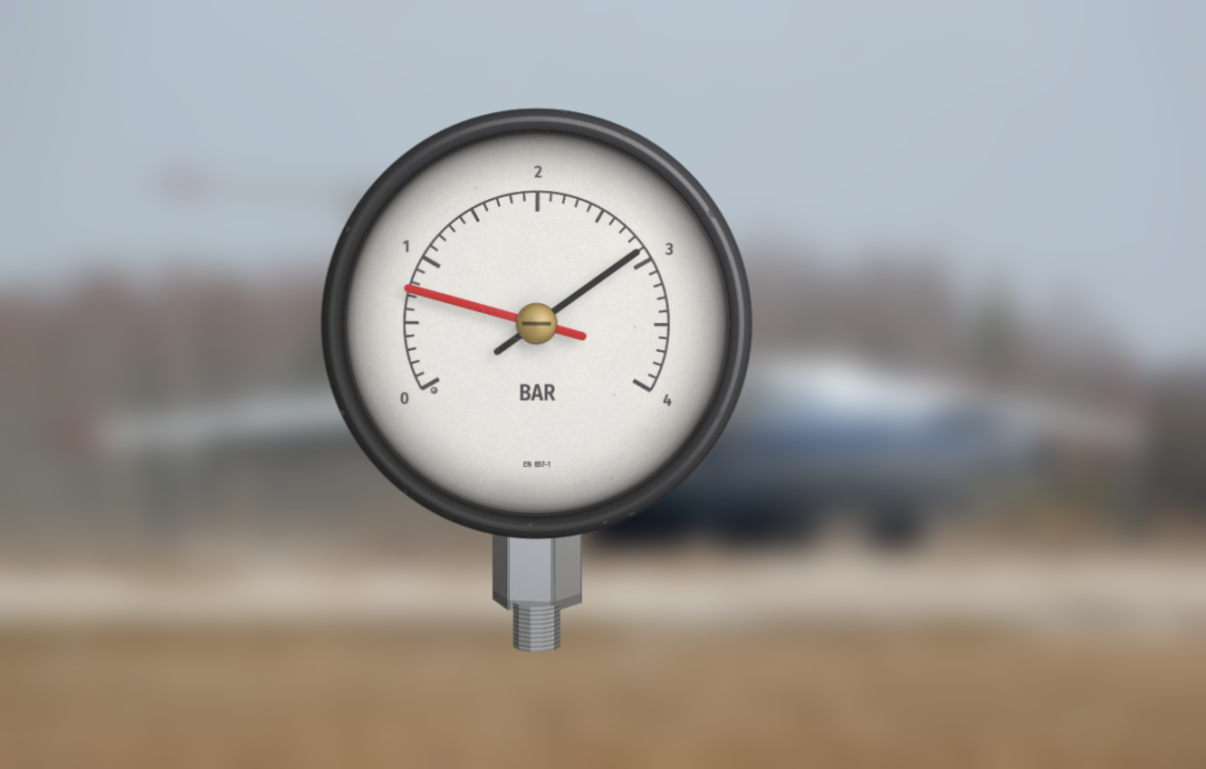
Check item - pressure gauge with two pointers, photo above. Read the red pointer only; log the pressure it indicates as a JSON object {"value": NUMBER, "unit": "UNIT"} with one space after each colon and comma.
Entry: {"value": 0.75, "unit": "bar"}
